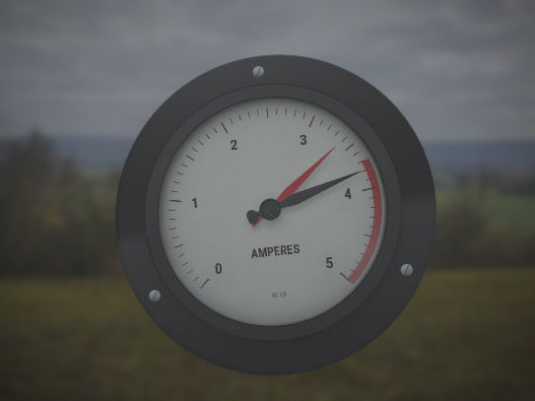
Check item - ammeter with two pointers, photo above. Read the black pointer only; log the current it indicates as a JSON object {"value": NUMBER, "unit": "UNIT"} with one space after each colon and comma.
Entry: {"value": 3.8, "unit": "A"}
